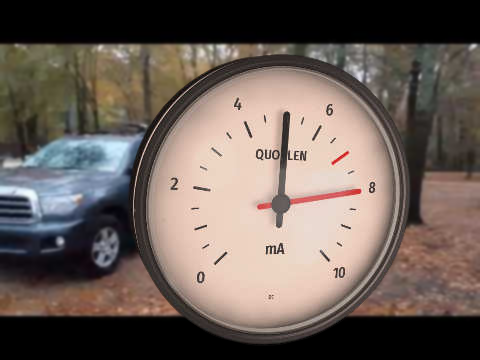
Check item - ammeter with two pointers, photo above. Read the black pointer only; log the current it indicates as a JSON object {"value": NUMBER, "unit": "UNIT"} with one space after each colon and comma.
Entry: {"value": 5, "unit": "mA"}
